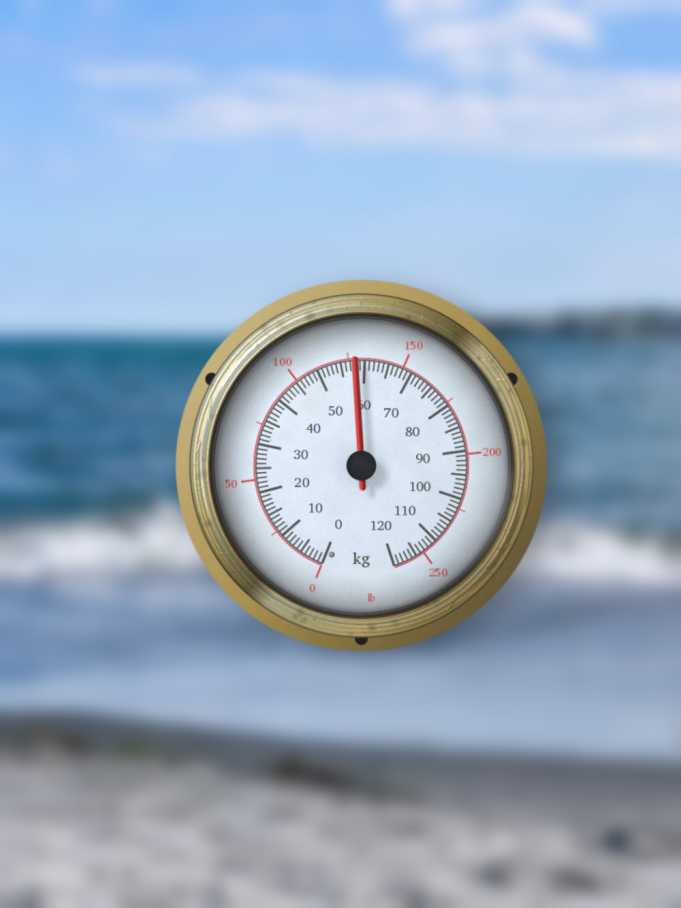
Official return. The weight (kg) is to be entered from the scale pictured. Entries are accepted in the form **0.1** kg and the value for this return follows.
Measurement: **58** kg
